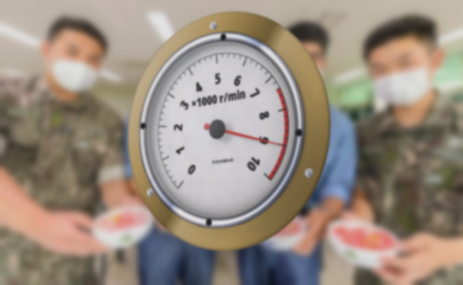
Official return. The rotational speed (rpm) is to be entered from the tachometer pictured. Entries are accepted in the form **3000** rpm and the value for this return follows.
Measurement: **9000** rpm
